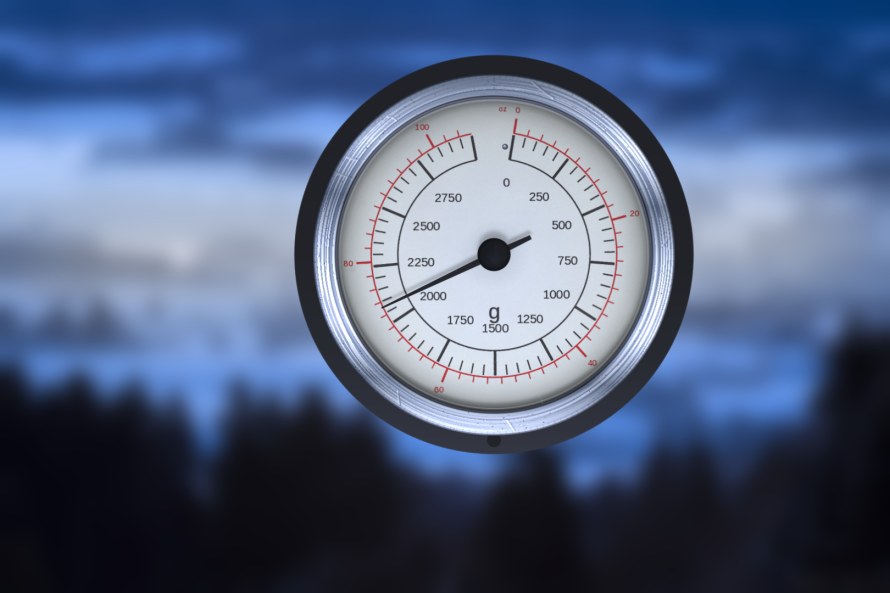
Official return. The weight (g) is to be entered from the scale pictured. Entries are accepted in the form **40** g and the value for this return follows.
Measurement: **2075** g
